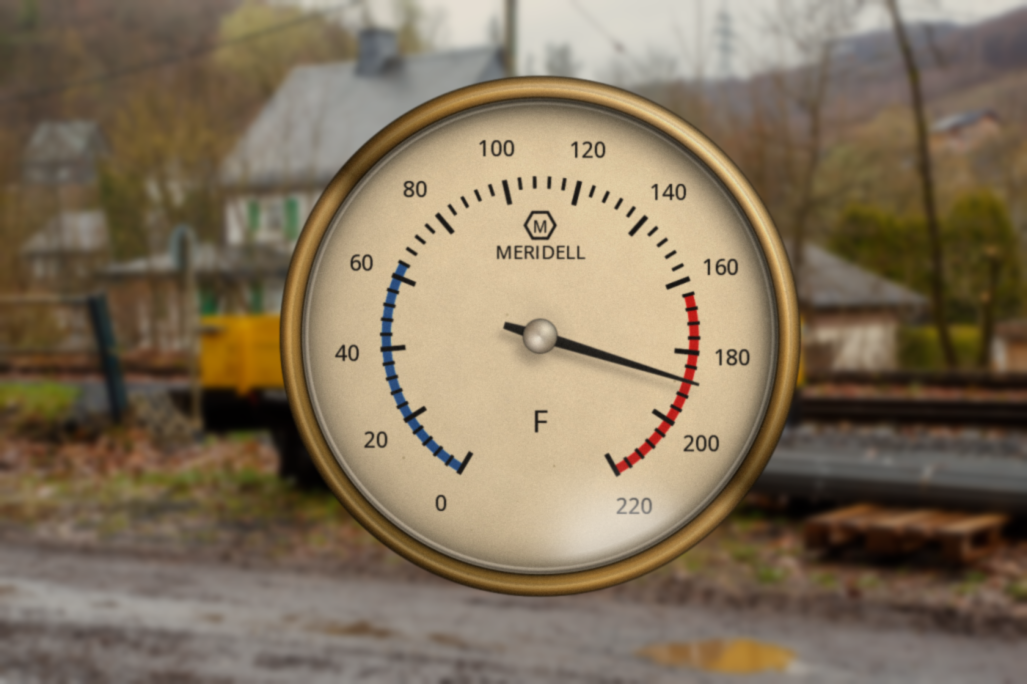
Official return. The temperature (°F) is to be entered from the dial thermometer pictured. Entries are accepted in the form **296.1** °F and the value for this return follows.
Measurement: **188** °F
